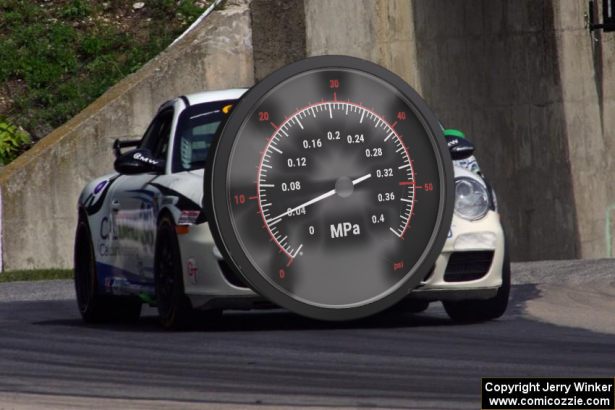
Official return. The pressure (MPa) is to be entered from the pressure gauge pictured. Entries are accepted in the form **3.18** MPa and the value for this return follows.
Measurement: **0.045** MPa
